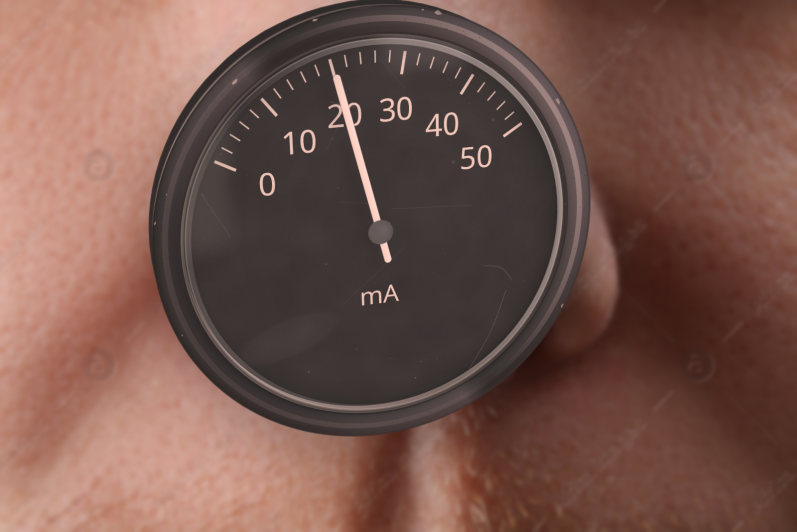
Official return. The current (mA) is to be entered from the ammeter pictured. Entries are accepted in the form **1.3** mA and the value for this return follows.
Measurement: **20** mA
